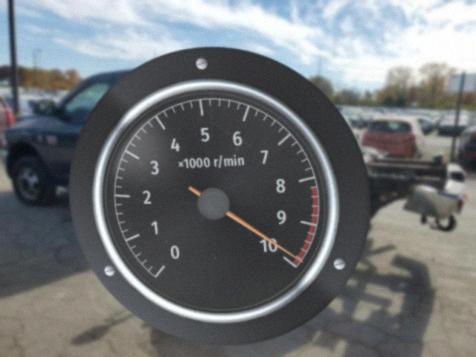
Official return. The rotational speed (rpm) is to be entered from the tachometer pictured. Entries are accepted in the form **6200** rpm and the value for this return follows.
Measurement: **9800** rpm
